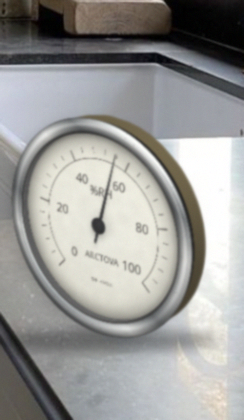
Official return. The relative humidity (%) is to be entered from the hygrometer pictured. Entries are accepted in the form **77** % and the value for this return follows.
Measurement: **56** %
